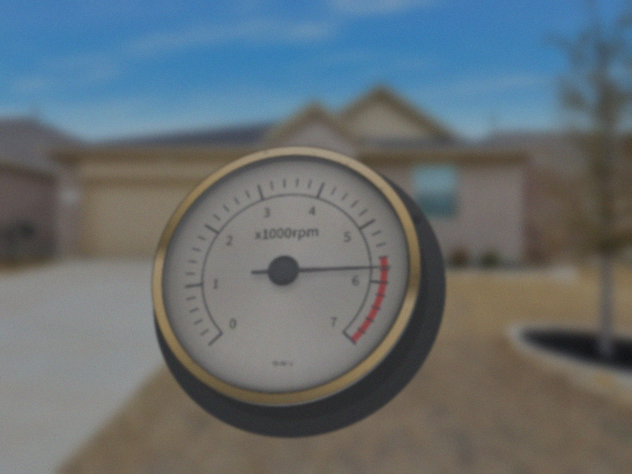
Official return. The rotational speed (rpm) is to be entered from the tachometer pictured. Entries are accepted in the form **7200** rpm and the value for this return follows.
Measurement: **5800** rpm
